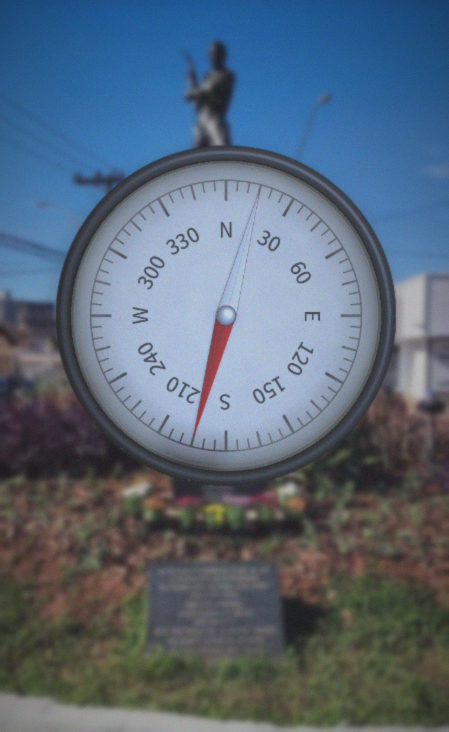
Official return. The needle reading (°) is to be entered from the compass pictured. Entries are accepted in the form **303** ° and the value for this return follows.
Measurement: **195** °
